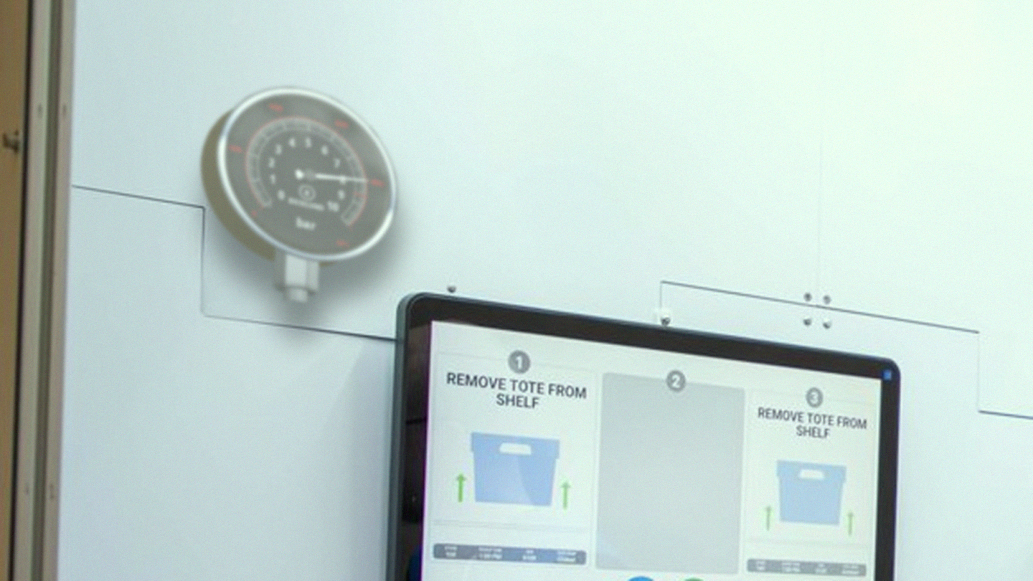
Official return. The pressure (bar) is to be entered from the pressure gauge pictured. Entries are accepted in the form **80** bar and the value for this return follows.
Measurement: **8** bar
